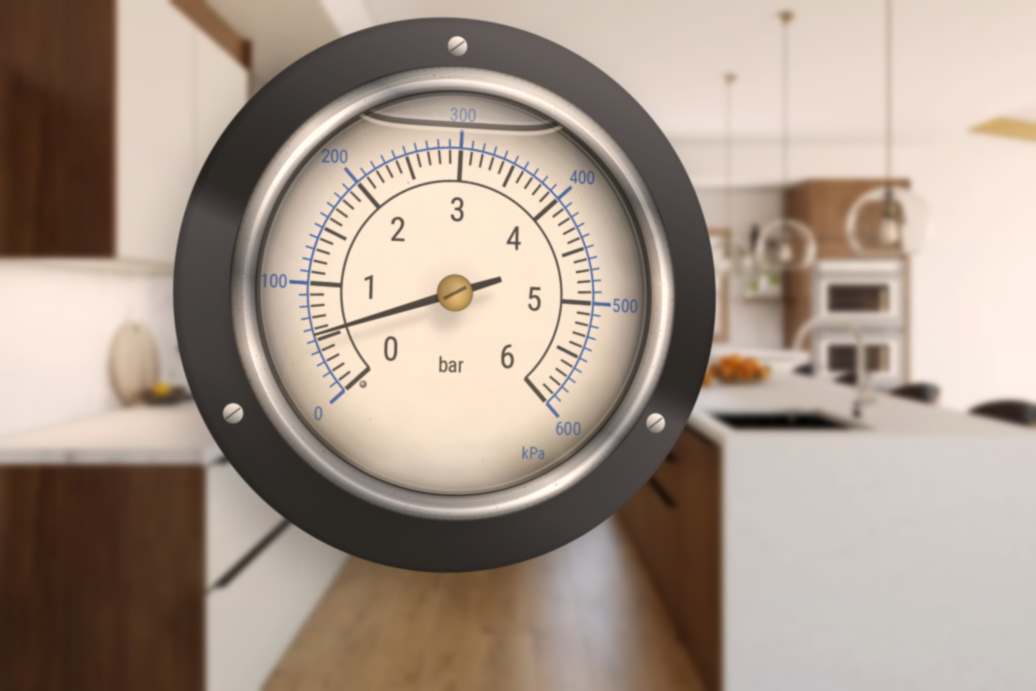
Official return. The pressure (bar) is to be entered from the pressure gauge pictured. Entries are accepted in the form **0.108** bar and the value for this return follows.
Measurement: **0.55** bar
